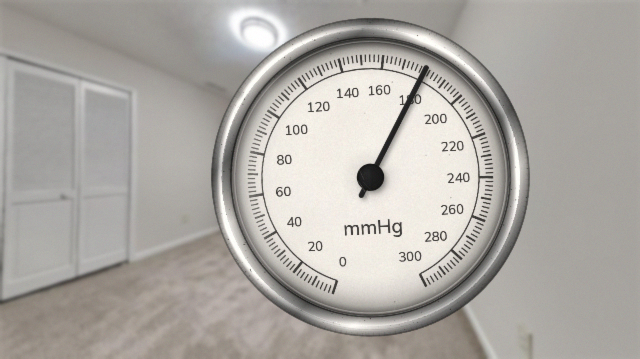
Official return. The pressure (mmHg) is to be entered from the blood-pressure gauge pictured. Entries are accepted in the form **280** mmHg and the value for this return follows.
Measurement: **180** mmHg
